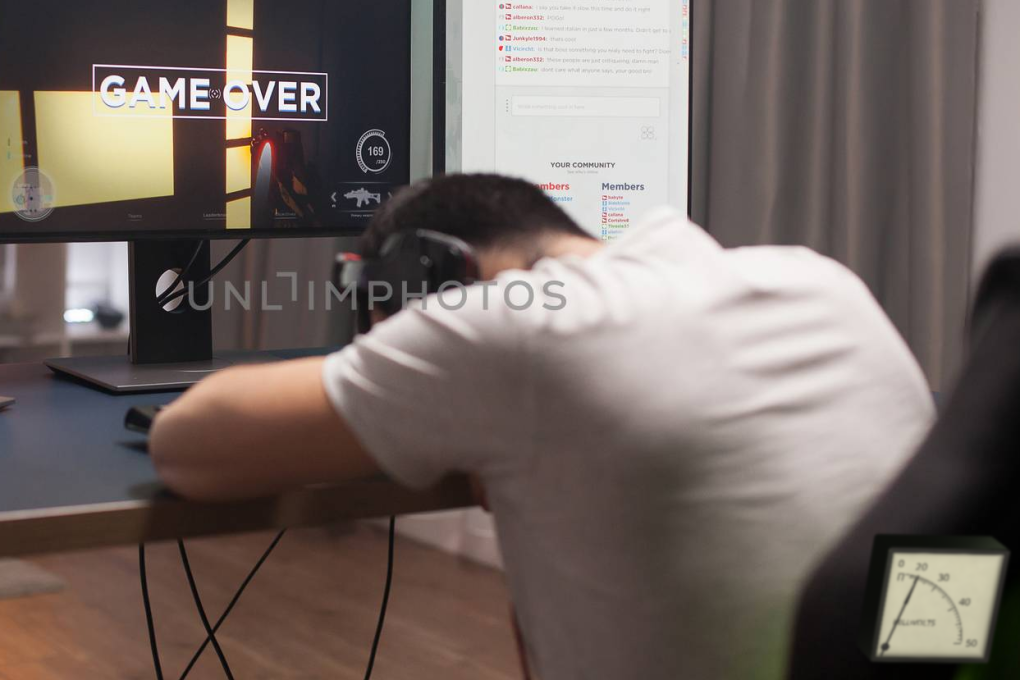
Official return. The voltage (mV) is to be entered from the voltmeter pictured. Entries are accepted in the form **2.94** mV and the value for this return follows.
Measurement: **20** mV
